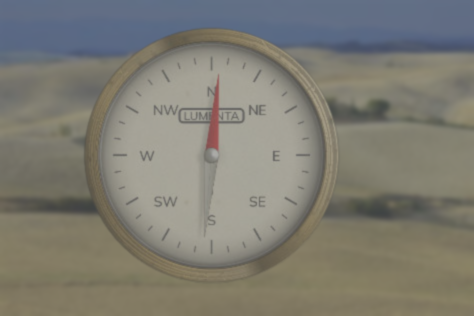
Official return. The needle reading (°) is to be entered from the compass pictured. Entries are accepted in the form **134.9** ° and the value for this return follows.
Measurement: **5** °
